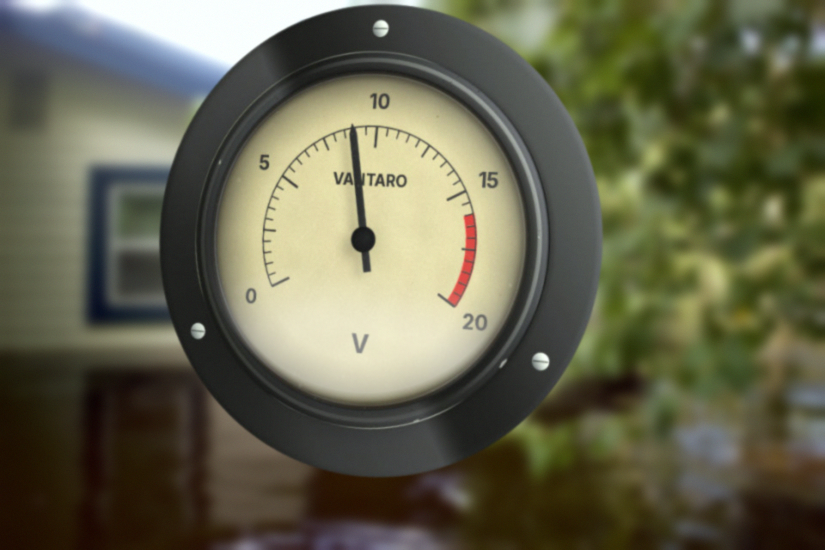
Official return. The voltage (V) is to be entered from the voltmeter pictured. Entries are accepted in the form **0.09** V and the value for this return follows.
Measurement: **9** V
